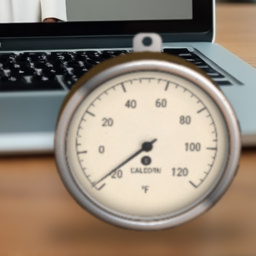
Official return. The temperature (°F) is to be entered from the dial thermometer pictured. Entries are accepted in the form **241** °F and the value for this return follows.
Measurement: **-16** °F
